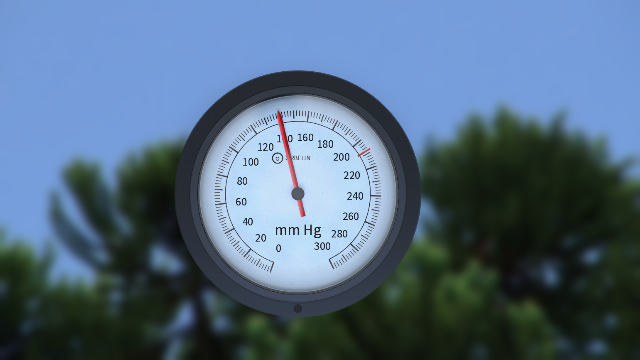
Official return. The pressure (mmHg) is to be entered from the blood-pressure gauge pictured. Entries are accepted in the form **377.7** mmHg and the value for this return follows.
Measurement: **140** mmHg
